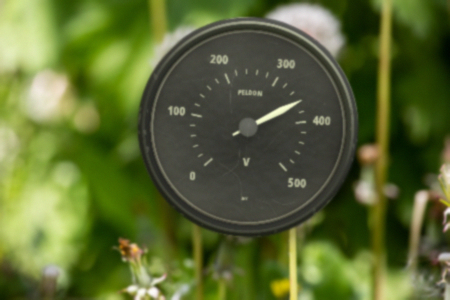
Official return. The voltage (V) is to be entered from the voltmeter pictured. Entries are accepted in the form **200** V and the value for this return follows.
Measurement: **360** V
